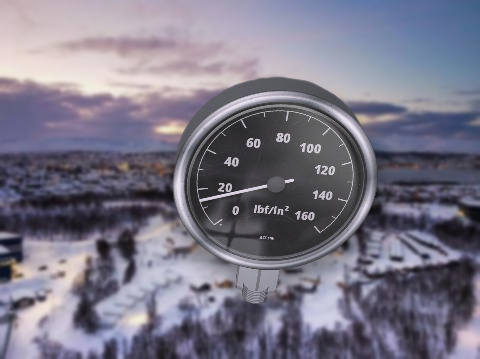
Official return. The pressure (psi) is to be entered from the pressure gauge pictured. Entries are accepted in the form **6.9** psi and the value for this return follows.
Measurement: **15** psi
